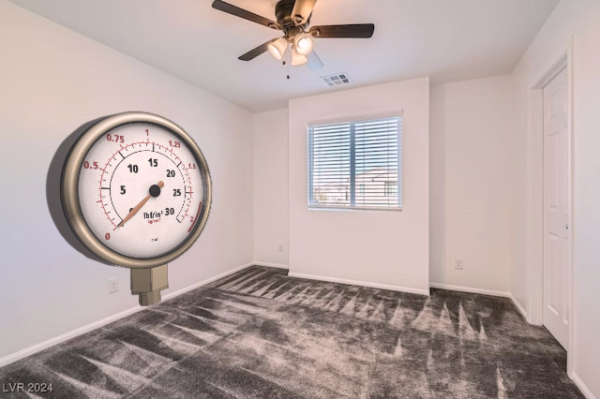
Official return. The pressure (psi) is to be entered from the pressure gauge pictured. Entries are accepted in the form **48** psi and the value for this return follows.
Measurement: **0** psi
